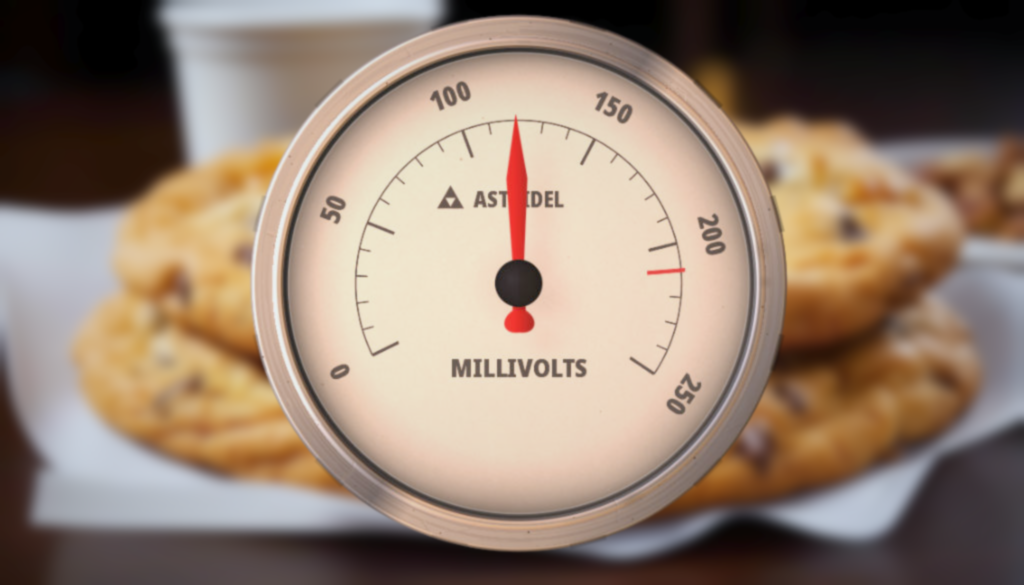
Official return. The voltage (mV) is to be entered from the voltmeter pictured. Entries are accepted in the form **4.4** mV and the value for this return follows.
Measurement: **120** mV
